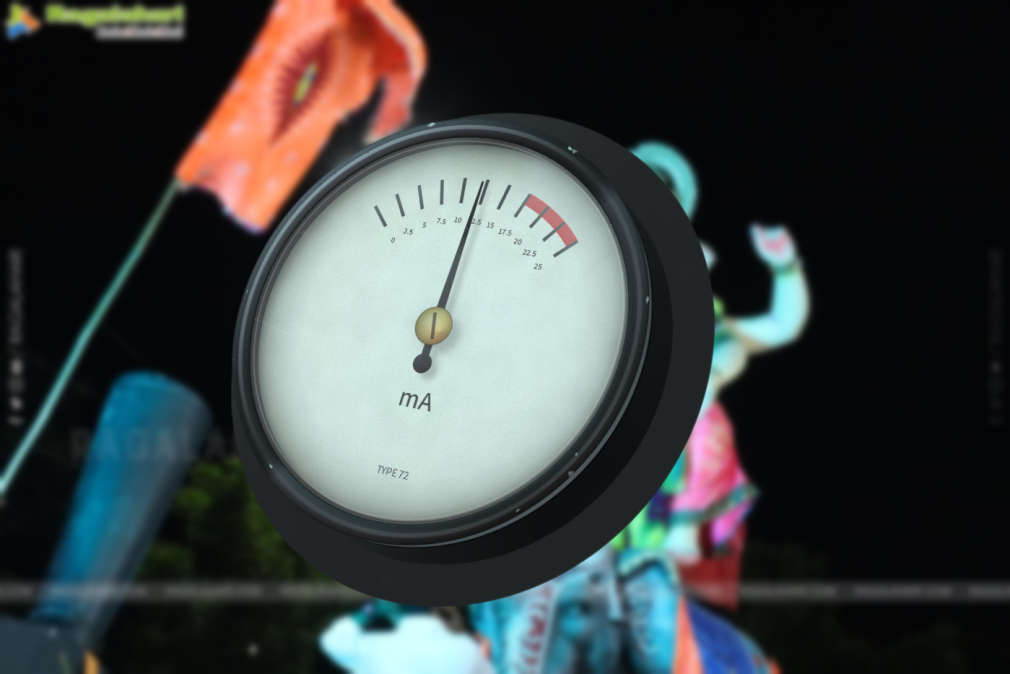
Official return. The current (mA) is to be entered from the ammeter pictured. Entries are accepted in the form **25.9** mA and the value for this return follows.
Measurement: **12.5** mA
